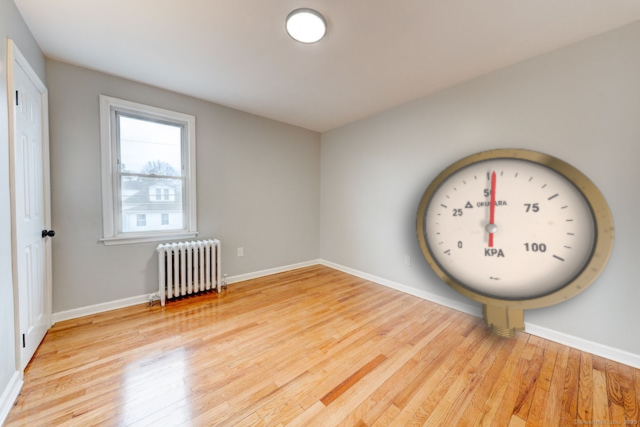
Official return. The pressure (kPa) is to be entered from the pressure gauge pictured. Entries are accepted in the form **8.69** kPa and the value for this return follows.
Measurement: **52.5** kPa
